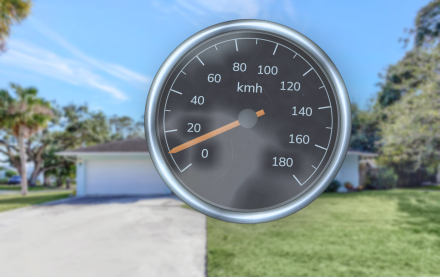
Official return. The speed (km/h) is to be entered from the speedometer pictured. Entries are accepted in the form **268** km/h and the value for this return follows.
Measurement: **10** km/h
